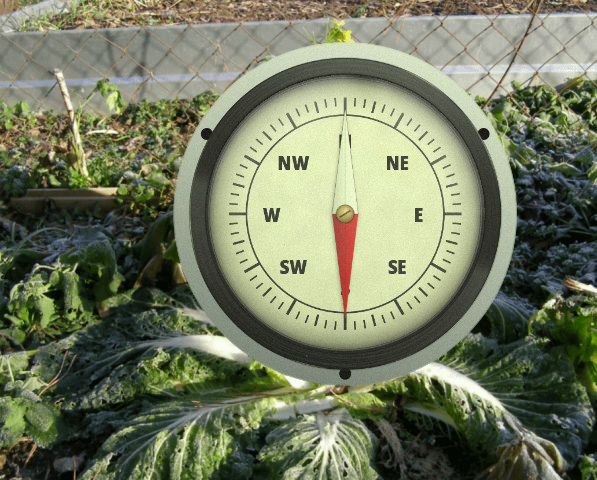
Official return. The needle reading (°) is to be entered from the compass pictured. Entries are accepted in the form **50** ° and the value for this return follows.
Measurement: **180** °
